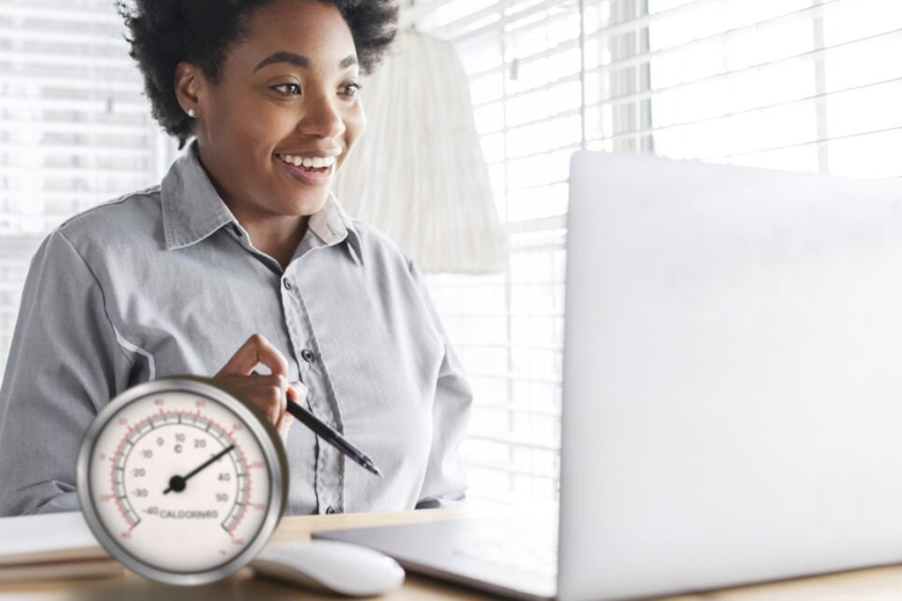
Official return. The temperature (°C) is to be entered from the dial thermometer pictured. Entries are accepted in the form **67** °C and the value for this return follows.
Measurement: **30** °C
